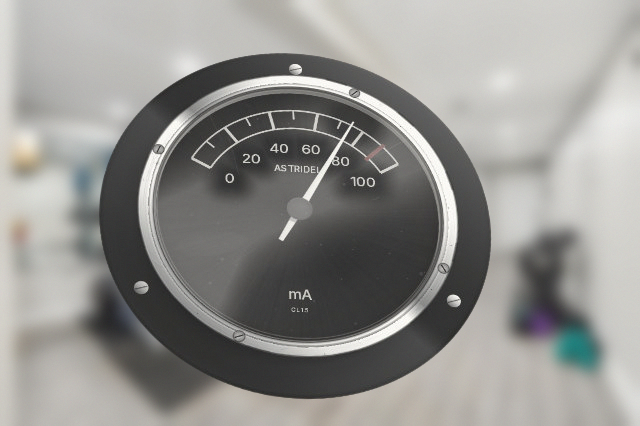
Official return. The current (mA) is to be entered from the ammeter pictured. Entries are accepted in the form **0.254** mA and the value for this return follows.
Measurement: **75** mA
